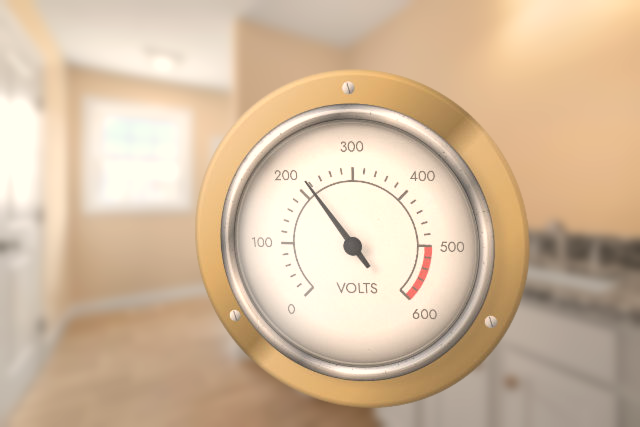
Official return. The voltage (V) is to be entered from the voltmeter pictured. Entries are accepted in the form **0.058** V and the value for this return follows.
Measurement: **220** V
